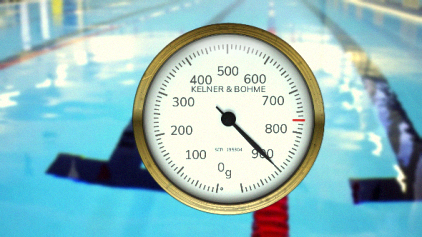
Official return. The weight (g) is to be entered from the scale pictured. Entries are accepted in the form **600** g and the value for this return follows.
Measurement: **900** g
